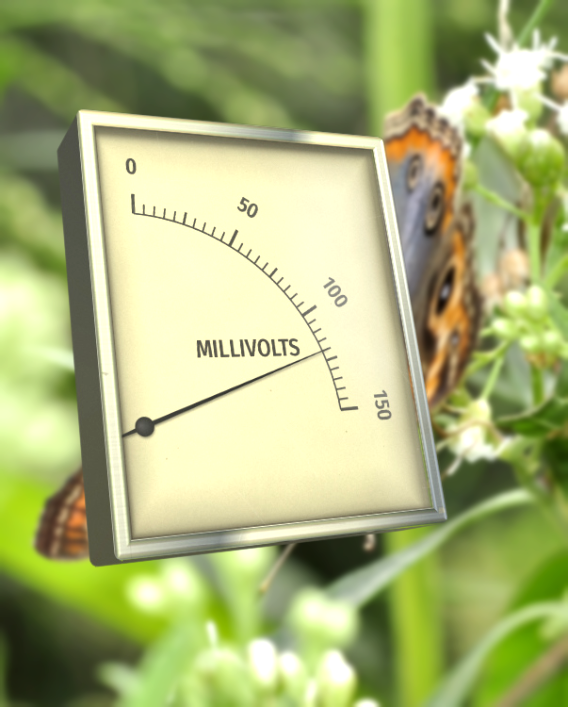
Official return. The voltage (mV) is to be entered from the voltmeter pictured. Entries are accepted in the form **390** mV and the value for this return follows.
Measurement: **120** mV
